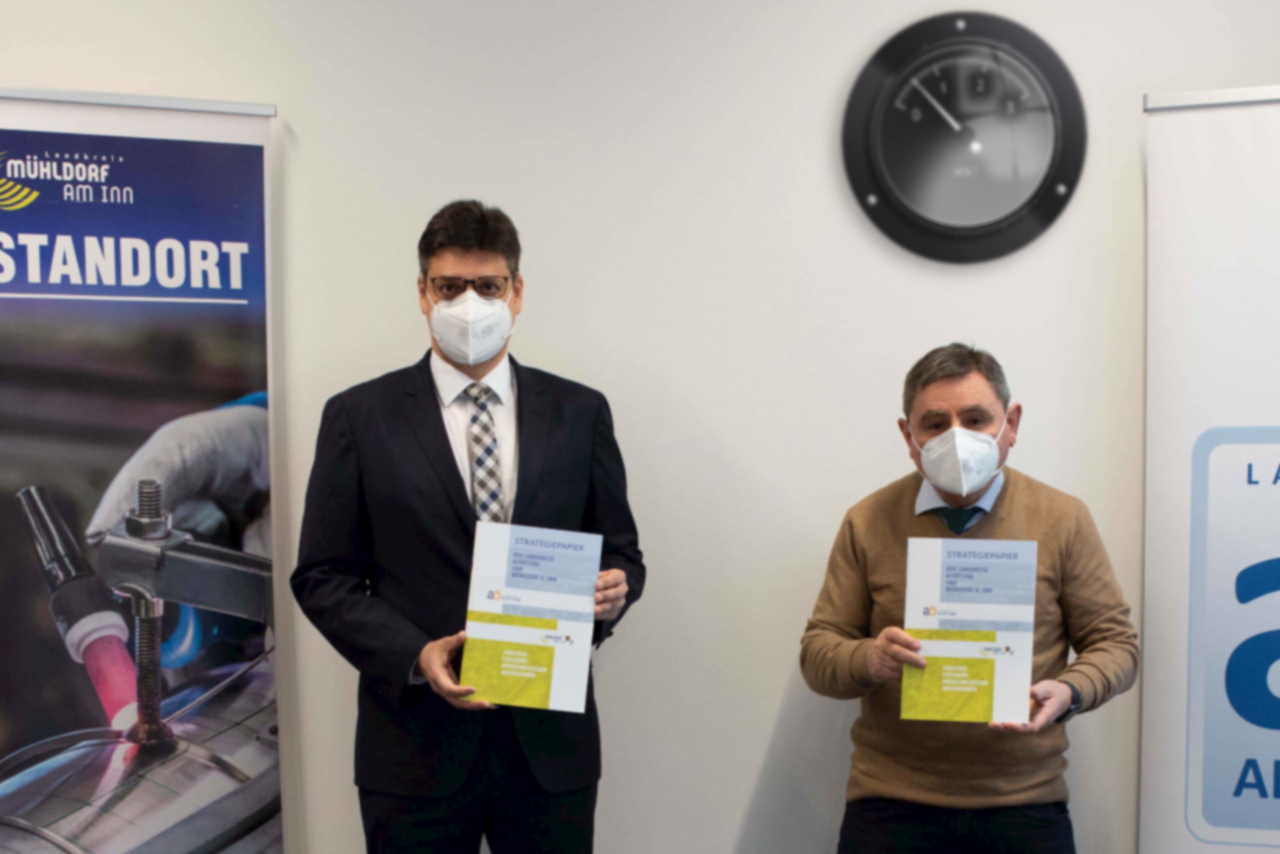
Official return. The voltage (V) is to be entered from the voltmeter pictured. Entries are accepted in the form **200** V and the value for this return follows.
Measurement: **0.5** V
